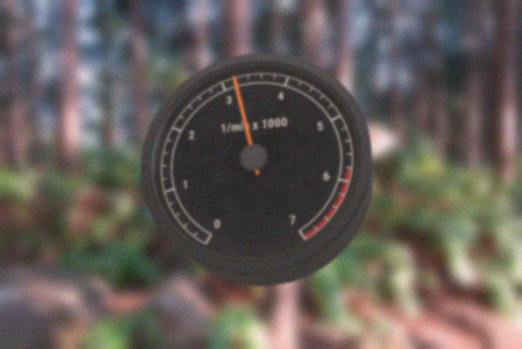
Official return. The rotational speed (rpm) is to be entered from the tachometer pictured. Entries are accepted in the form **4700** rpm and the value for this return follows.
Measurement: **3200** rpm
